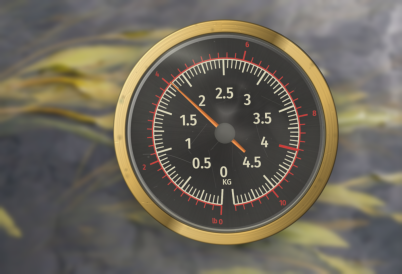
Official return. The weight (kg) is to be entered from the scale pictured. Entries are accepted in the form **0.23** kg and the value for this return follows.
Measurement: **1.85** kg
